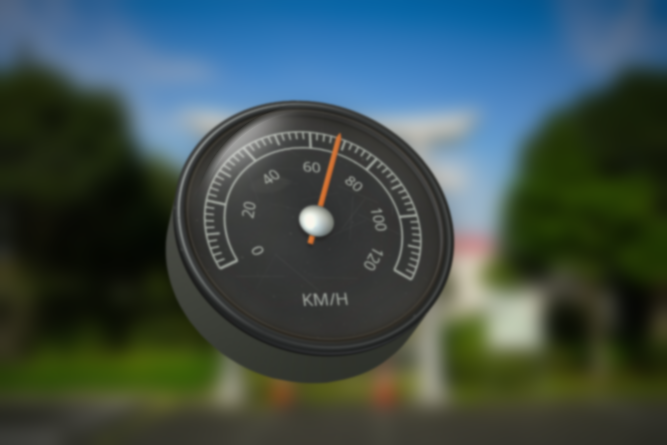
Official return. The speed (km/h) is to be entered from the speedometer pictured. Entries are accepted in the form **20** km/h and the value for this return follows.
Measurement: **68** km/h
